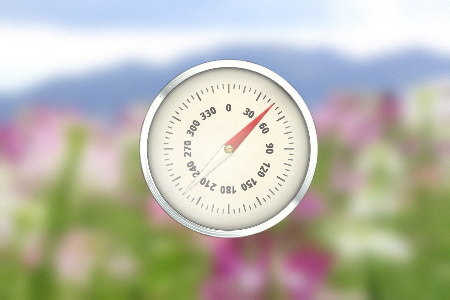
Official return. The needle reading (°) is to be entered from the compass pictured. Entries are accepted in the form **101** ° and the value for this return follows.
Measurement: **45** °
